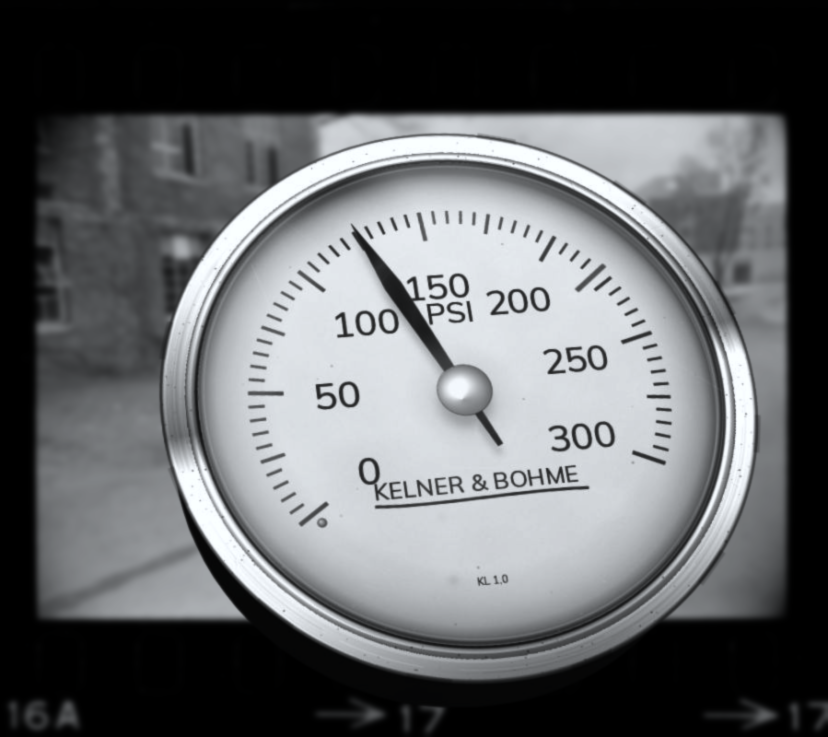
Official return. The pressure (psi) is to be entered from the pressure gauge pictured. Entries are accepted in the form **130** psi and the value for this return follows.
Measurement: **125** psi
